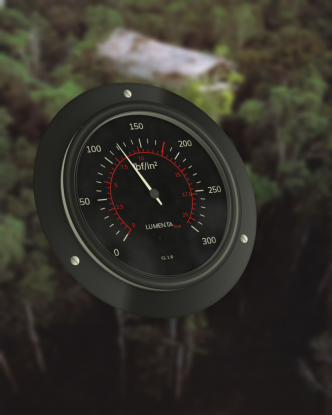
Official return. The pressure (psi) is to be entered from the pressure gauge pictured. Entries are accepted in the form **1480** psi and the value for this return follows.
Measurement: **120** psi
